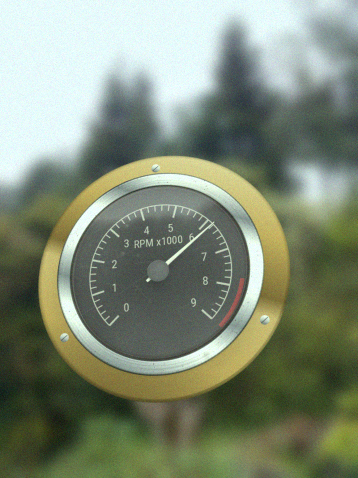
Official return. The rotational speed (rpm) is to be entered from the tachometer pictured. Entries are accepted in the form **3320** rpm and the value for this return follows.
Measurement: **6200** rpm
